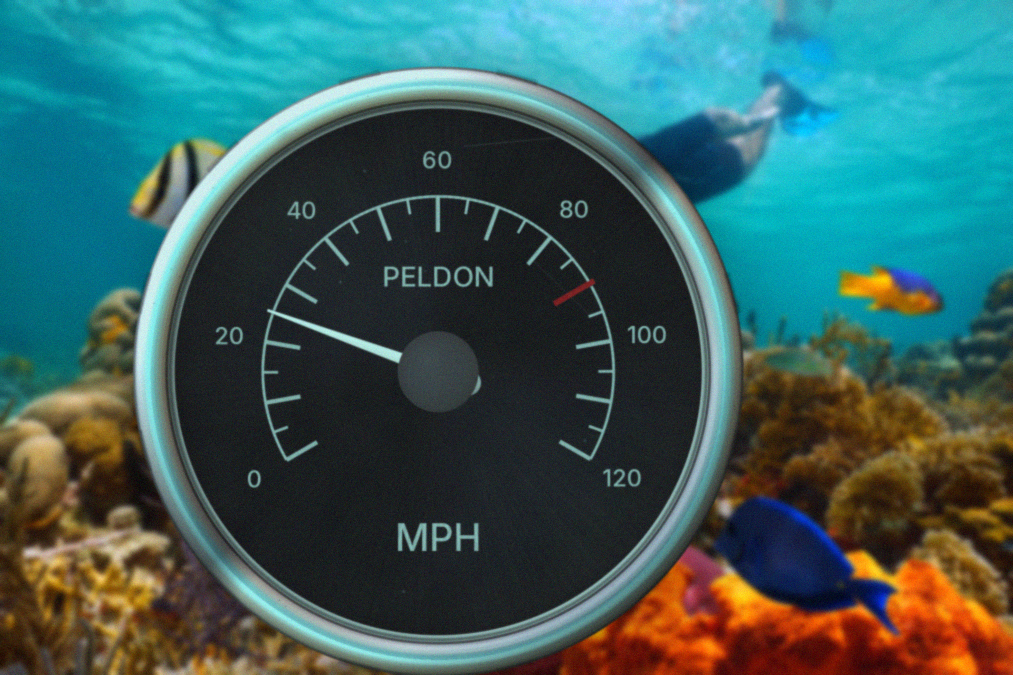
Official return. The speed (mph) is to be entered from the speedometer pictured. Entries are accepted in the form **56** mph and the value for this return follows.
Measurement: **25** mph
